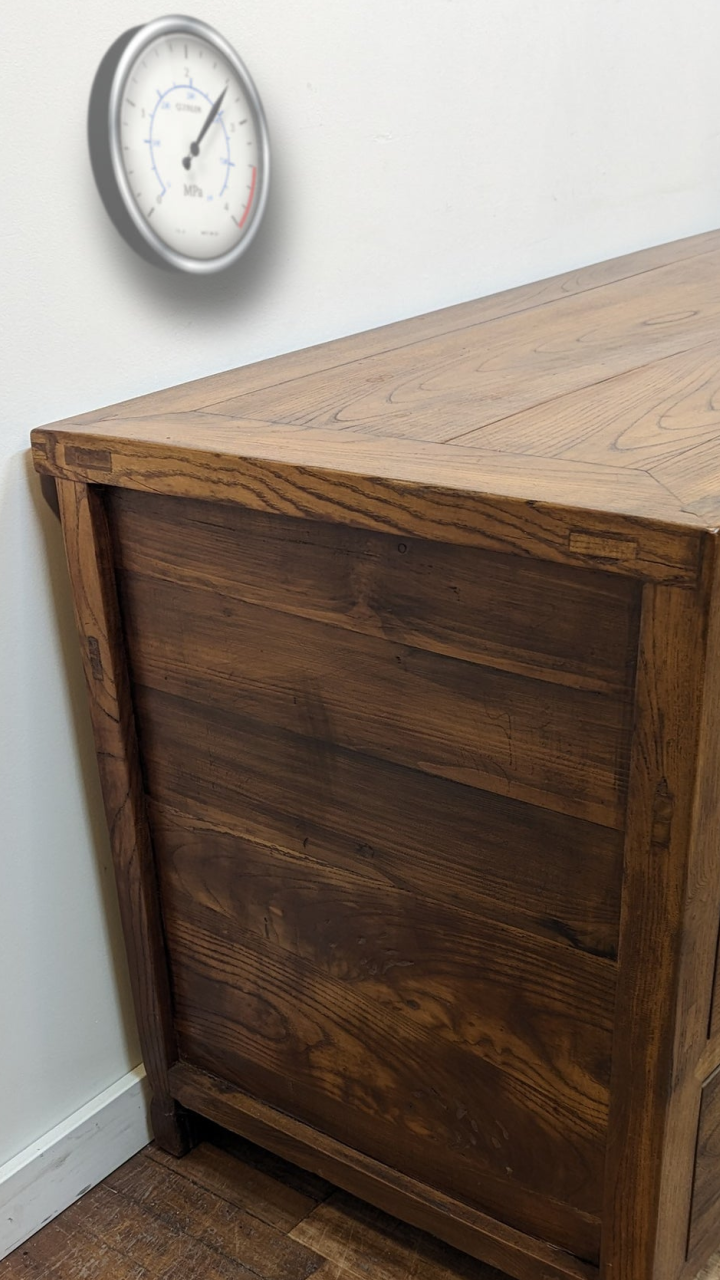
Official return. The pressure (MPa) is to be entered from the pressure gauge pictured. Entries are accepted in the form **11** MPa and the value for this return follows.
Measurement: **2.6** MPa
